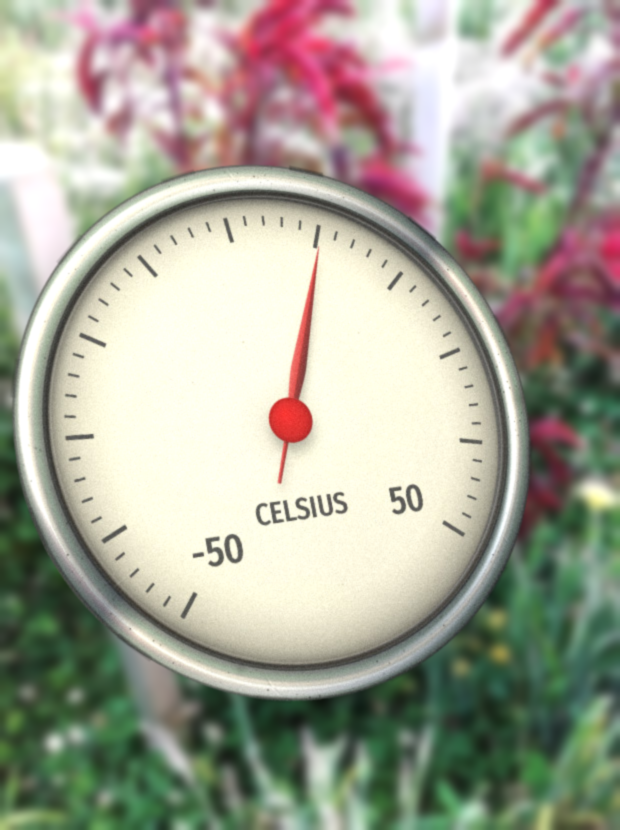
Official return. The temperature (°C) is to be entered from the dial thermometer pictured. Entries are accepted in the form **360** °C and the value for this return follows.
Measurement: **10** °C
